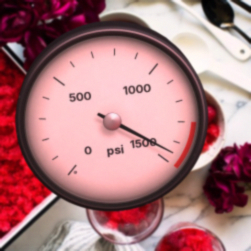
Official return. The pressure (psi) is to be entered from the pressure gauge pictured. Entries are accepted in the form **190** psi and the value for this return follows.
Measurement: **1450** psi
